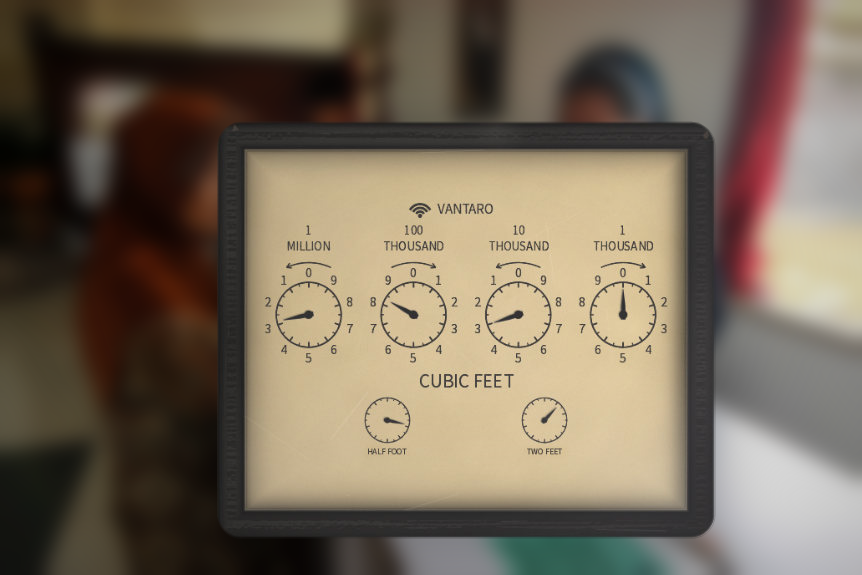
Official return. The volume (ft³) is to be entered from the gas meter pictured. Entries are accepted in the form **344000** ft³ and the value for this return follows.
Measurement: **283000** ft³
